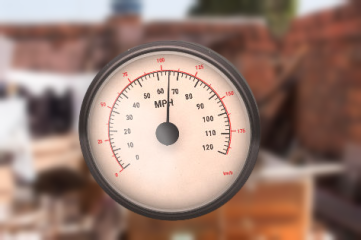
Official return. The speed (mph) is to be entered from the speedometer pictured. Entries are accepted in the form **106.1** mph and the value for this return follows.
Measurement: **66** mph
